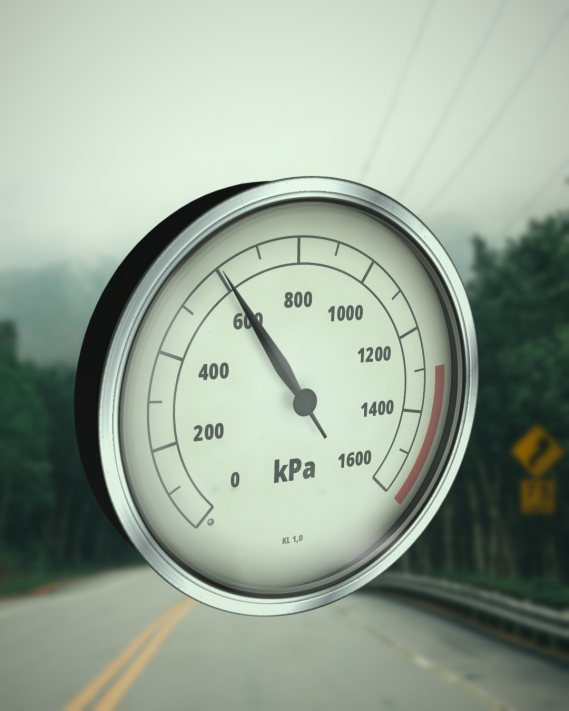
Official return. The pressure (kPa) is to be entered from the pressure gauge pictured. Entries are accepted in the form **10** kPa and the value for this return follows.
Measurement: **600** kPa
